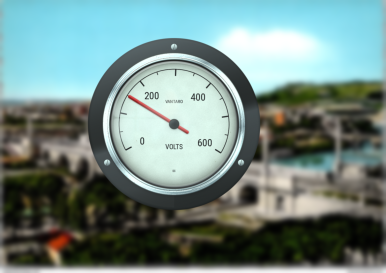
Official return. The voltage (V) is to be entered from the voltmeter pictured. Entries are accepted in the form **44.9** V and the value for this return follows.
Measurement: **150** V
